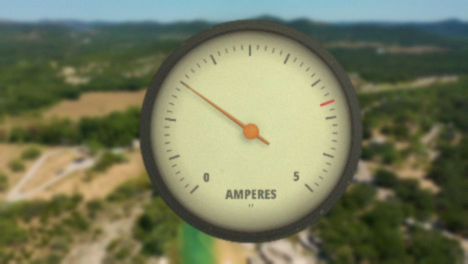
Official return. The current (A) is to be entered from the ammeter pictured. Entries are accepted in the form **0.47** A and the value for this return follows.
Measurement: **1.5** A
